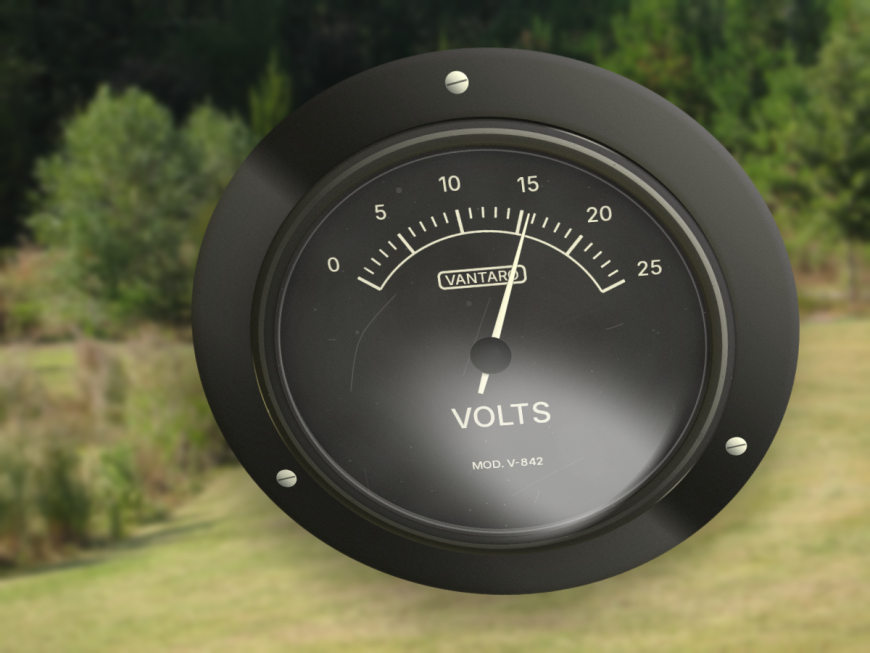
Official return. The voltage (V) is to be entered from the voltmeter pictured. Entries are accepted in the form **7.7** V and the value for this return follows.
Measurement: **15.5** V
